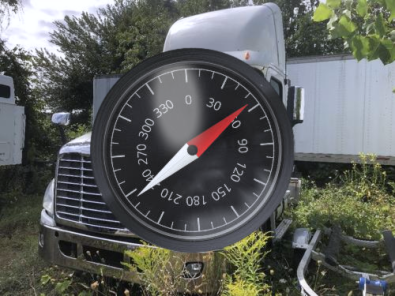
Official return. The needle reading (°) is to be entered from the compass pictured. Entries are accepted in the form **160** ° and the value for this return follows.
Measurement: **55** °
